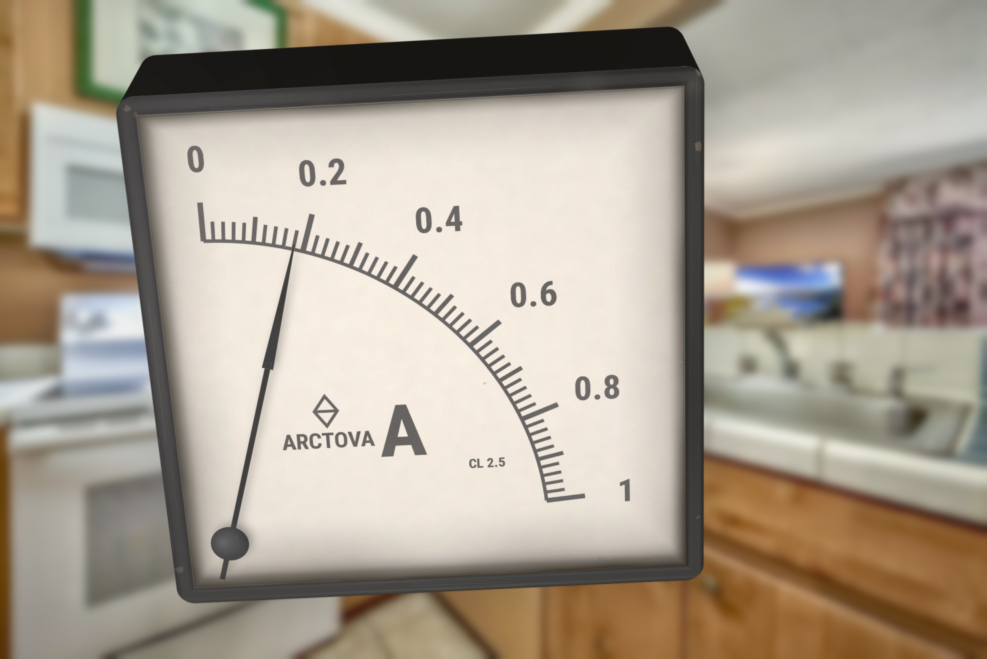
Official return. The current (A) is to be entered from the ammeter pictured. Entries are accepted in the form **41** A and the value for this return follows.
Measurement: **0.18** A
